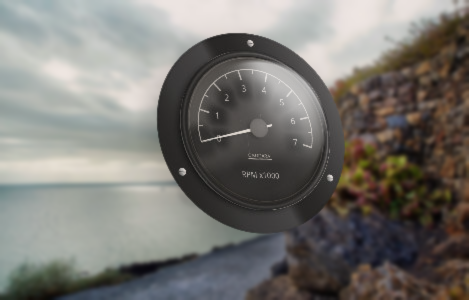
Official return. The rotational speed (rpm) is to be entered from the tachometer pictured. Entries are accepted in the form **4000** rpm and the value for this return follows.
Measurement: **0** rpm
